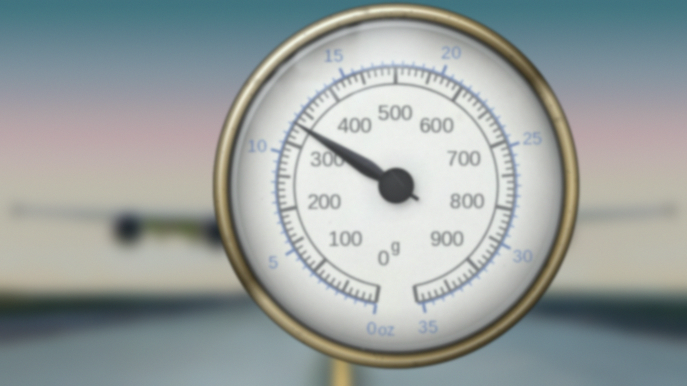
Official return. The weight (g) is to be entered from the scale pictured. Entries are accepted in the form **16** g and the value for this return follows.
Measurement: **330** g
